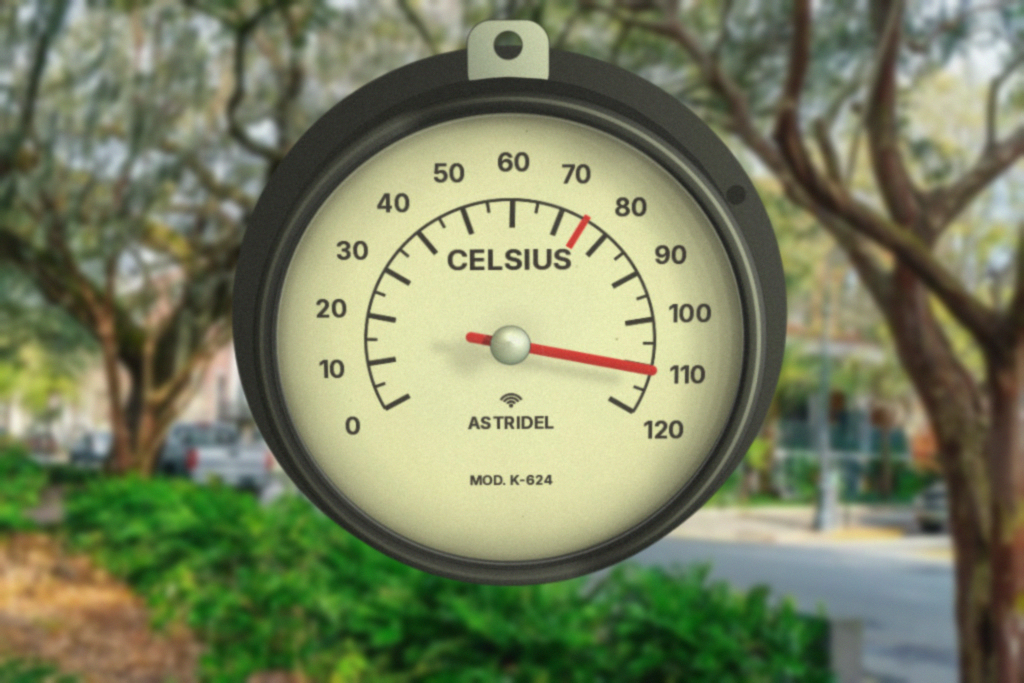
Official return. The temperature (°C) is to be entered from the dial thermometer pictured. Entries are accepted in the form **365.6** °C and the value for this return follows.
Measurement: **110** °C
